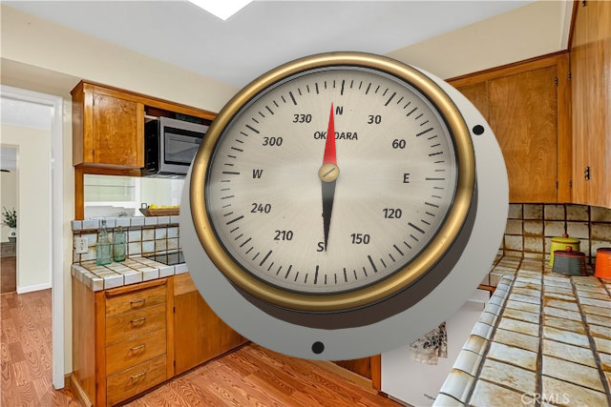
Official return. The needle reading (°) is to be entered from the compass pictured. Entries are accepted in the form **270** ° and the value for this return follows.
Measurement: **355** °
